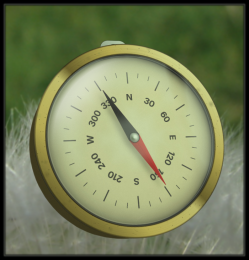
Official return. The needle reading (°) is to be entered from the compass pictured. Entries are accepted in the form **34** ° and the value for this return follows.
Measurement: **150** °
